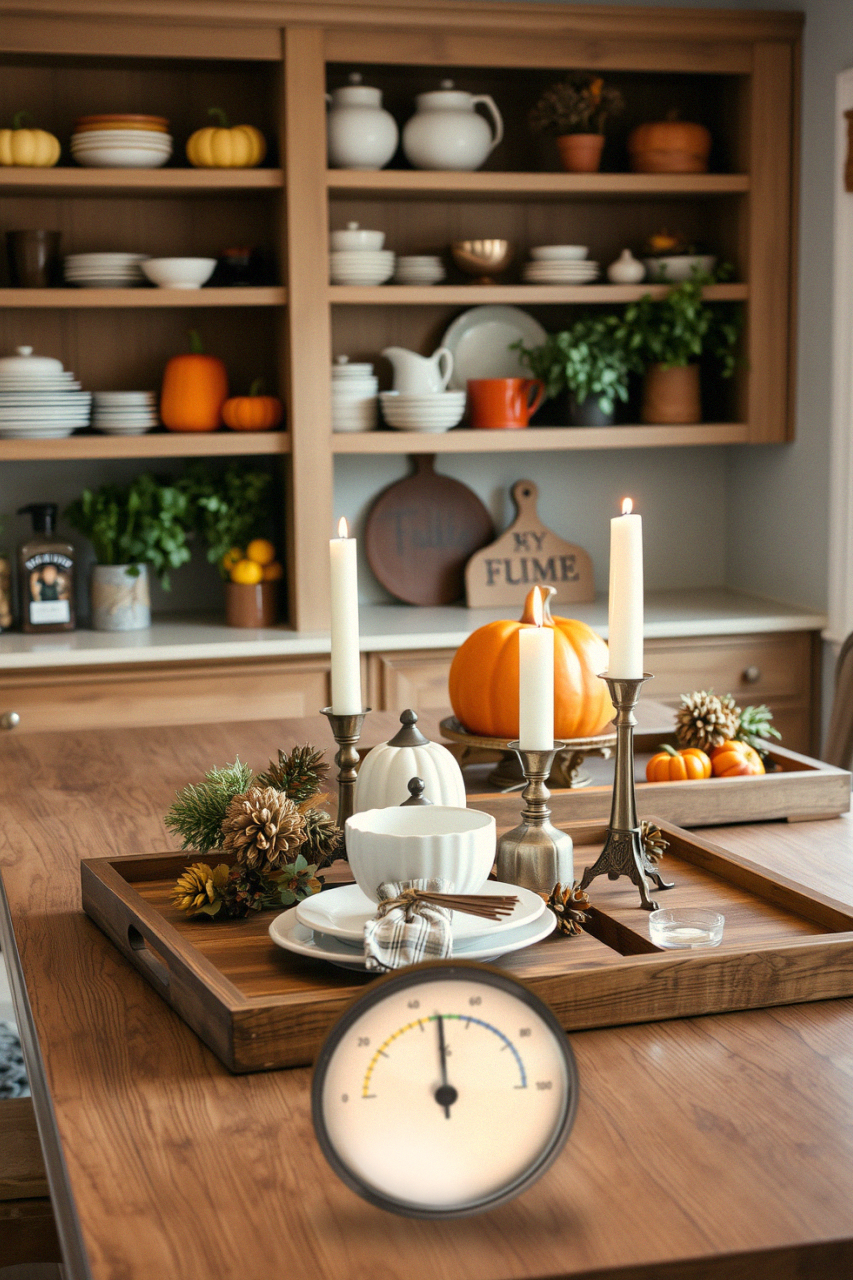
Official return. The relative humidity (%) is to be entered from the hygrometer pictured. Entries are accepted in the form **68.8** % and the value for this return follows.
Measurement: **48** %
